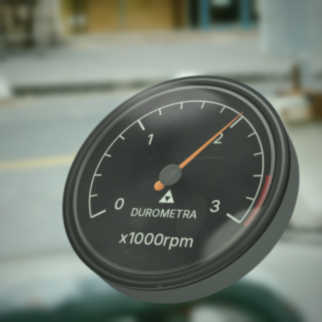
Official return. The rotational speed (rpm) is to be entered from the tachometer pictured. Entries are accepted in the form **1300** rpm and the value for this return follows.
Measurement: **2000** rpm
